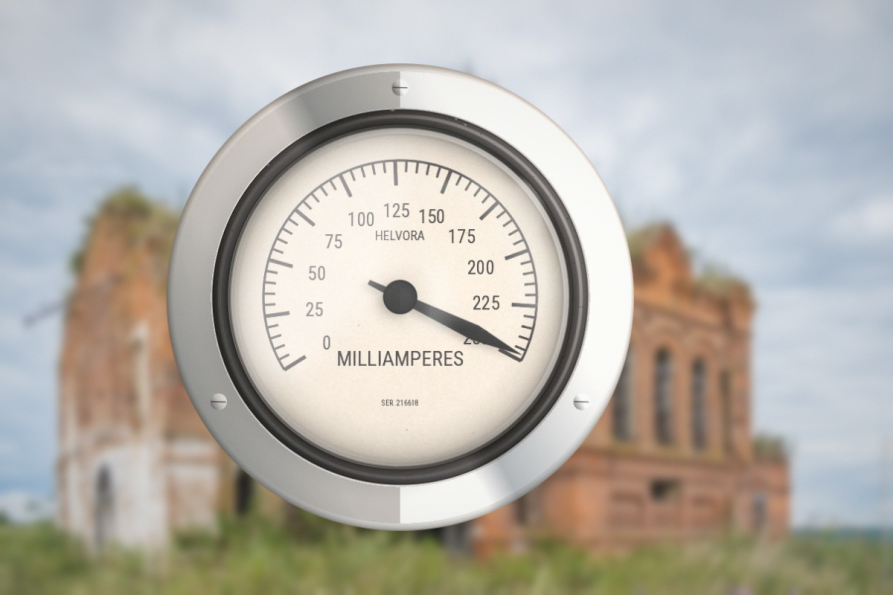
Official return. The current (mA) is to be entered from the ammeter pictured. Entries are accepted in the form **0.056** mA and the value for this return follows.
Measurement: **247.5** mA
